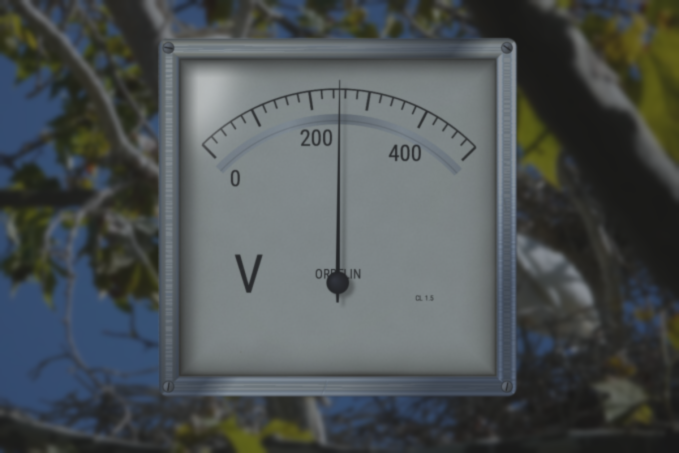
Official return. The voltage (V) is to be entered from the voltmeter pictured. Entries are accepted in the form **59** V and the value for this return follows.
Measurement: **250** V
